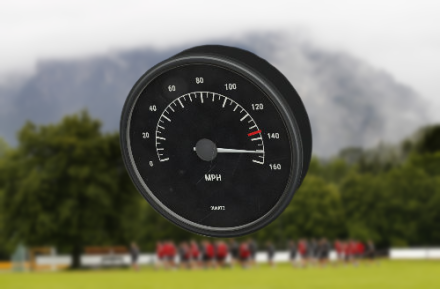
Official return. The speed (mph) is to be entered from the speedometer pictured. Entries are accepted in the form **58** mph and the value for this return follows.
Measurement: **150** mph
